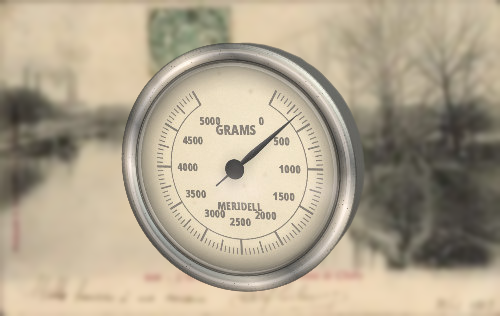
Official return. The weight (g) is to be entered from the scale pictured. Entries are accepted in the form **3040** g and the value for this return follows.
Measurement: **350** g
